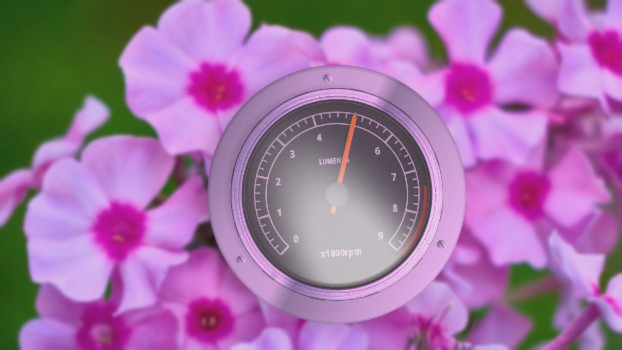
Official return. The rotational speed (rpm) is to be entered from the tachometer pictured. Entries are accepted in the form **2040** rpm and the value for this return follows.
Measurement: **5000** rpm
